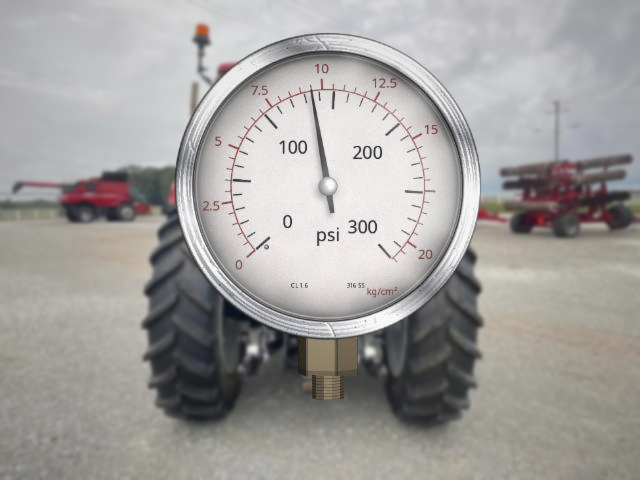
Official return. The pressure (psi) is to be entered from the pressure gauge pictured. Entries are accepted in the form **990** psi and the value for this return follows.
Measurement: **135** psi
